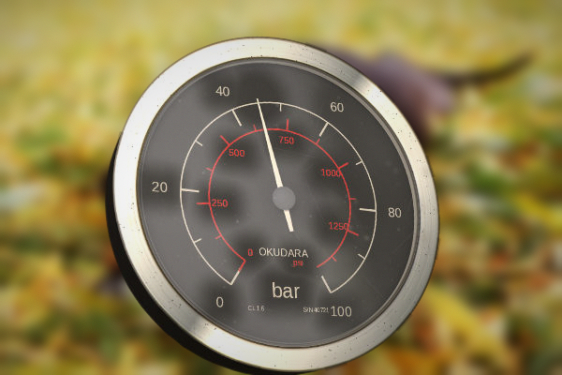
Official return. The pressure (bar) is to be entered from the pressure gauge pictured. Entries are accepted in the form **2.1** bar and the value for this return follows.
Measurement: **45** bar
